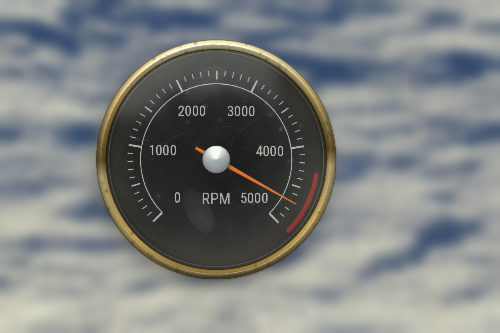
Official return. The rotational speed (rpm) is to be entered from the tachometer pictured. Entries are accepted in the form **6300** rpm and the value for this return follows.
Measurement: **4700** rpm
